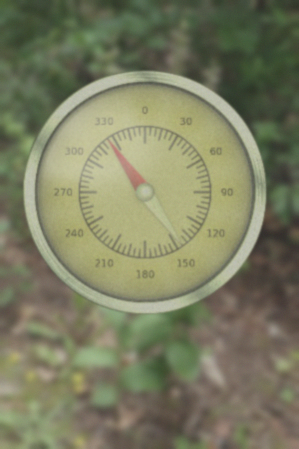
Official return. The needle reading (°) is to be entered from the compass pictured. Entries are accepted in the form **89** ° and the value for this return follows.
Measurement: **325** °
